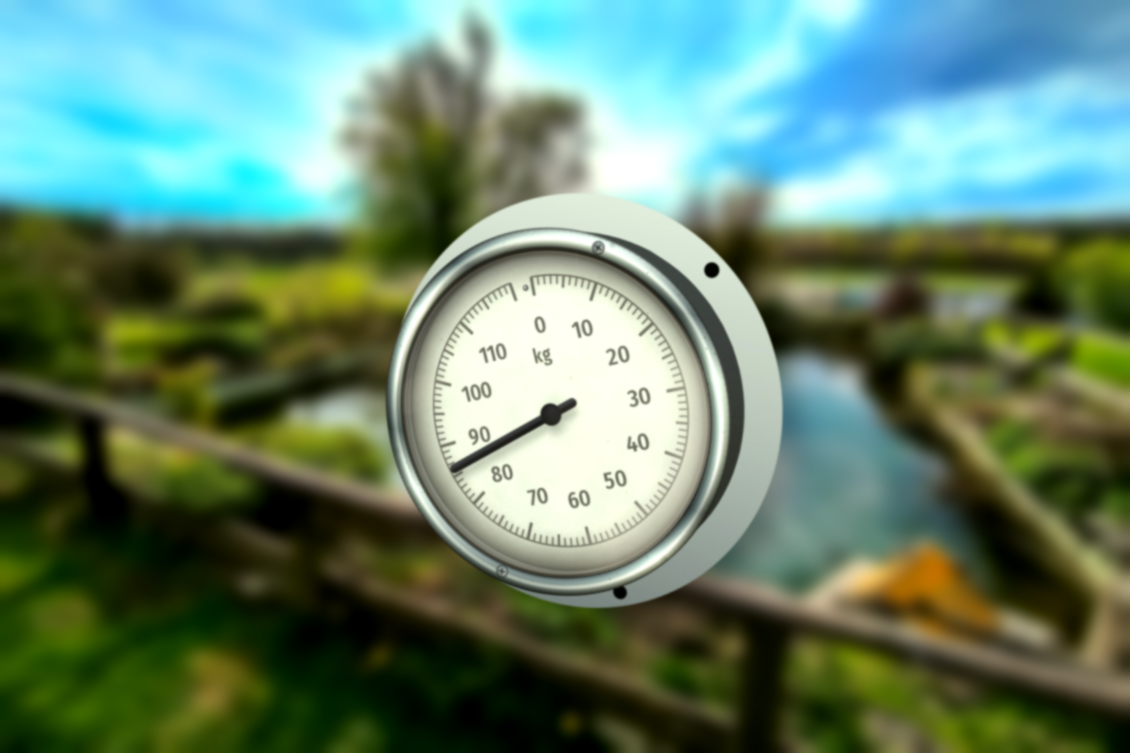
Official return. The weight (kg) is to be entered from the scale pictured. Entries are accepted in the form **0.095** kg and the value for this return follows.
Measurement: **86** kg
